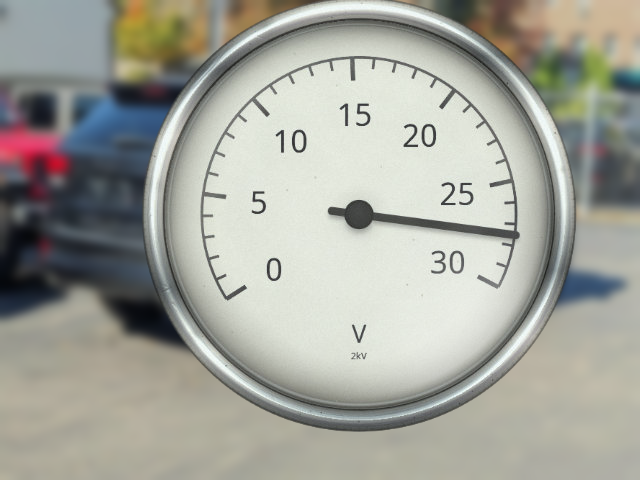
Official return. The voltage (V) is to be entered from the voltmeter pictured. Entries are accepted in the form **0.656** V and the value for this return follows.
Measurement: **27.5** V
